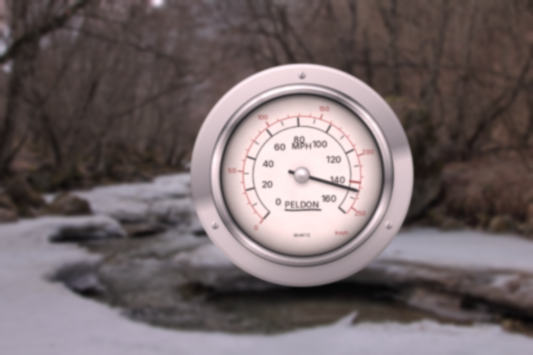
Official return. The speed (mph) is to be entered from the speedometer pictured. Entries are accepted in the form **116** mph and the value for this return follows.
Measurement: **145** mph
